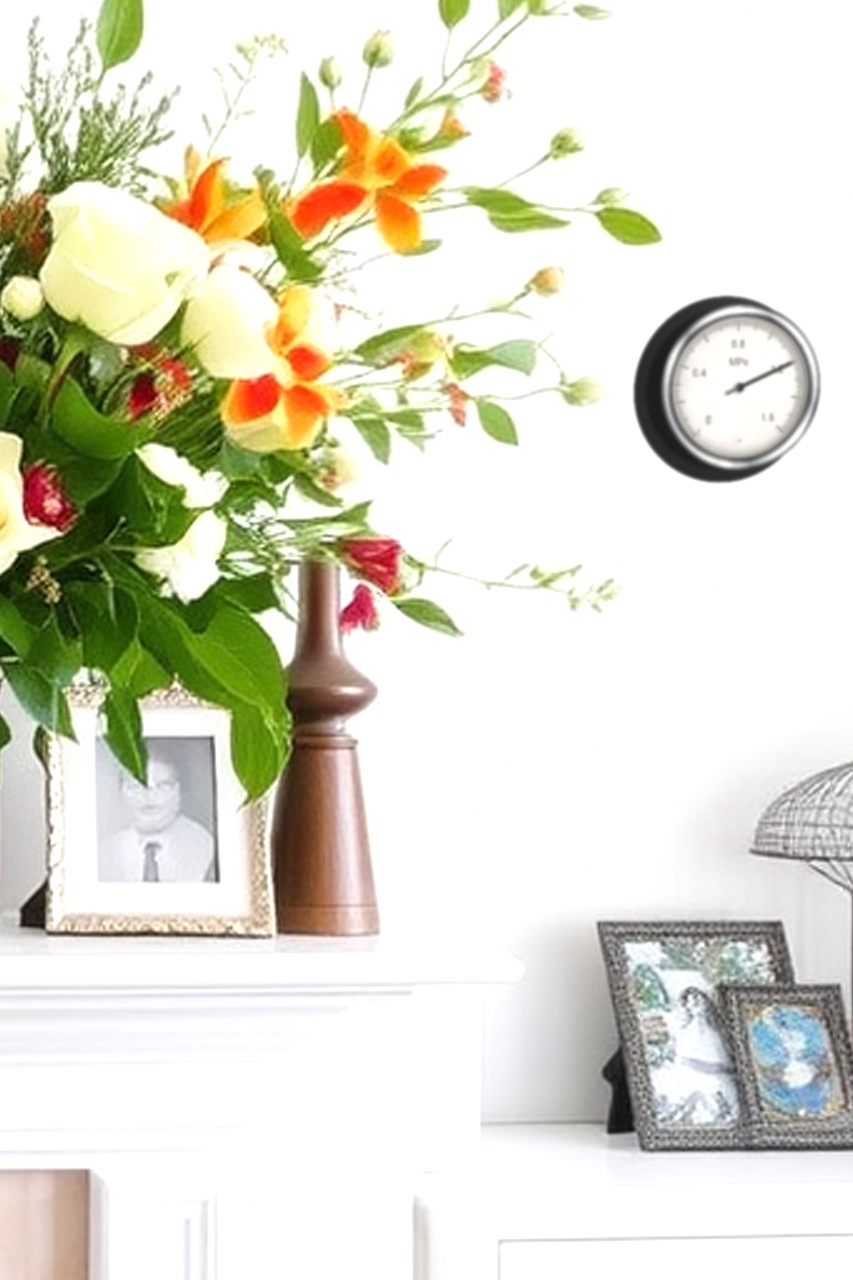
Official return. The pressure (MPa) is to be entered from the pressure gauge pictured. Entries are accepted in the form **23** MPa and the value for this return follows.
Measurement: **1.2** MPa
